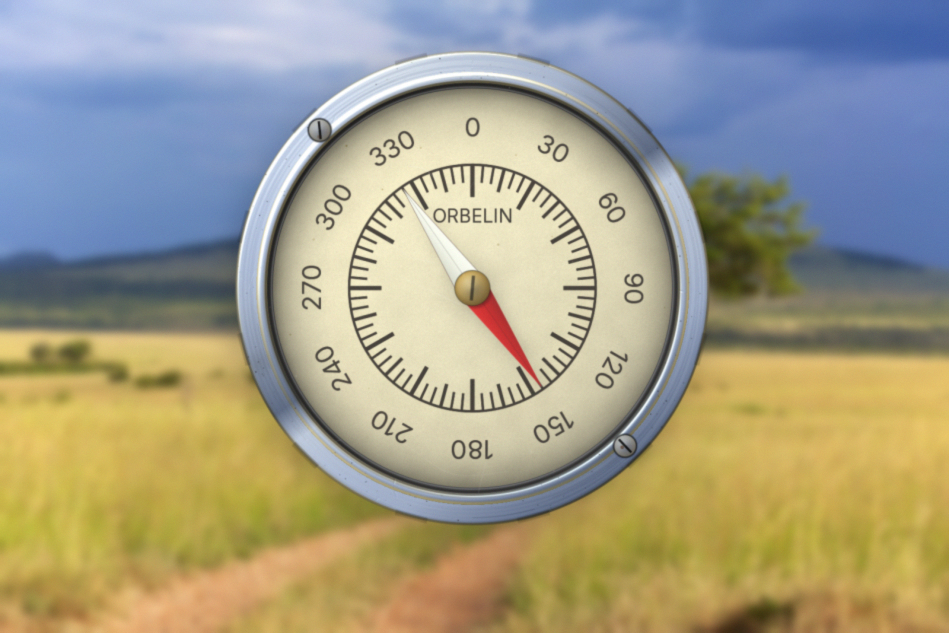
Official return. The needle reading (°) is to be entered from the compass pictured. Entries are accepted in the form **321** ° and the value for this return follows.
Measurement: **145** °
